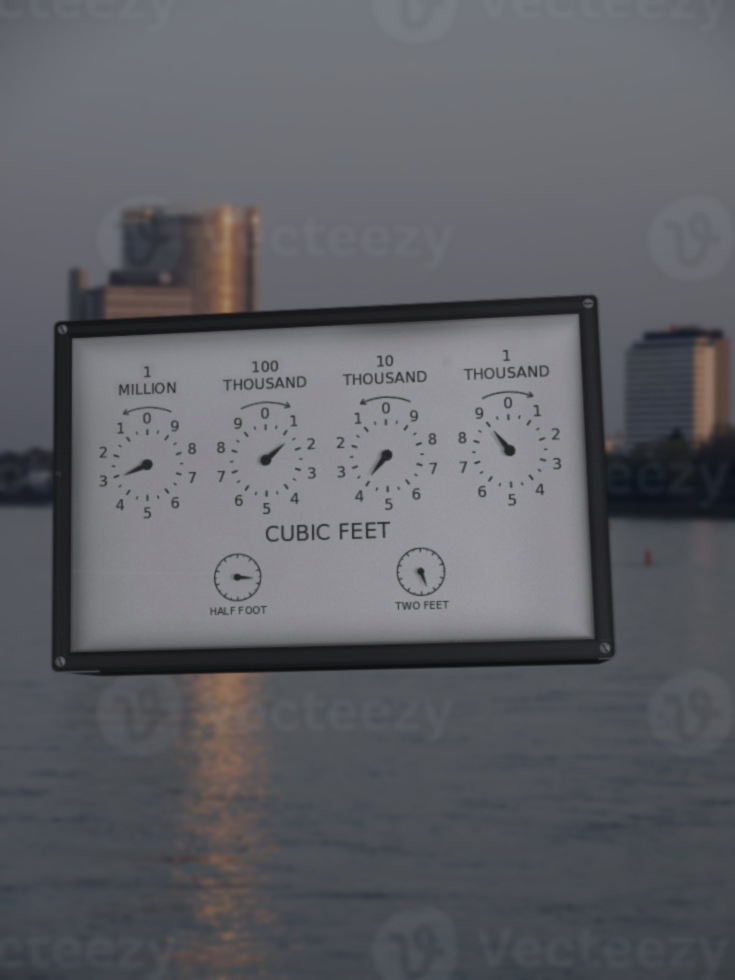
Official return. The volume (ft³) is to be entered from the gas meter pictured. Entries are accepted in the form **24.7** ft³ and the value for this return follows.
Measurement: **313900** ft³
